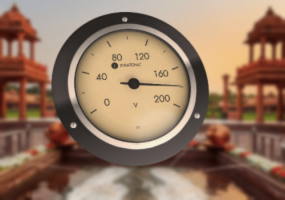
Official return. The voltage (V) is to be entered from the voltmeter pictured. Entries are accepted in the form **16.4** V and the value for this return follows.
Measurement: **180** V
